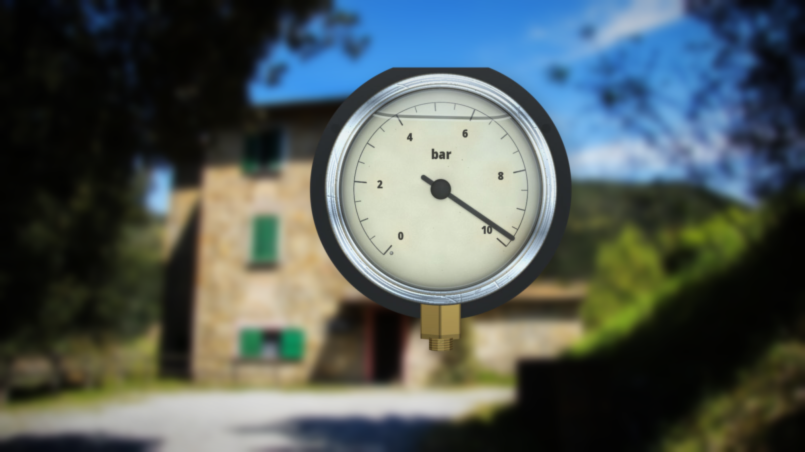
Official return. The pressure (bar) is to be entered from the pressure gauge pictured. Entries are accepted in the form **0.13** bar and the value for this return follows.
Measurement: **9.75** bar
